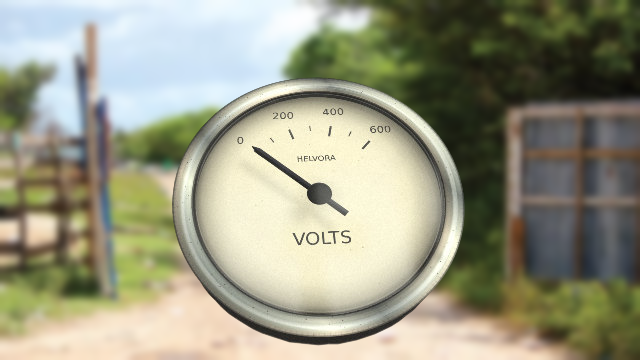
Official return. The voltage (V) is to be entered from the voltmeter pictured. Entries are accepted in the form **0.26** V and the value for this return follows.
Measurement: **0** V
